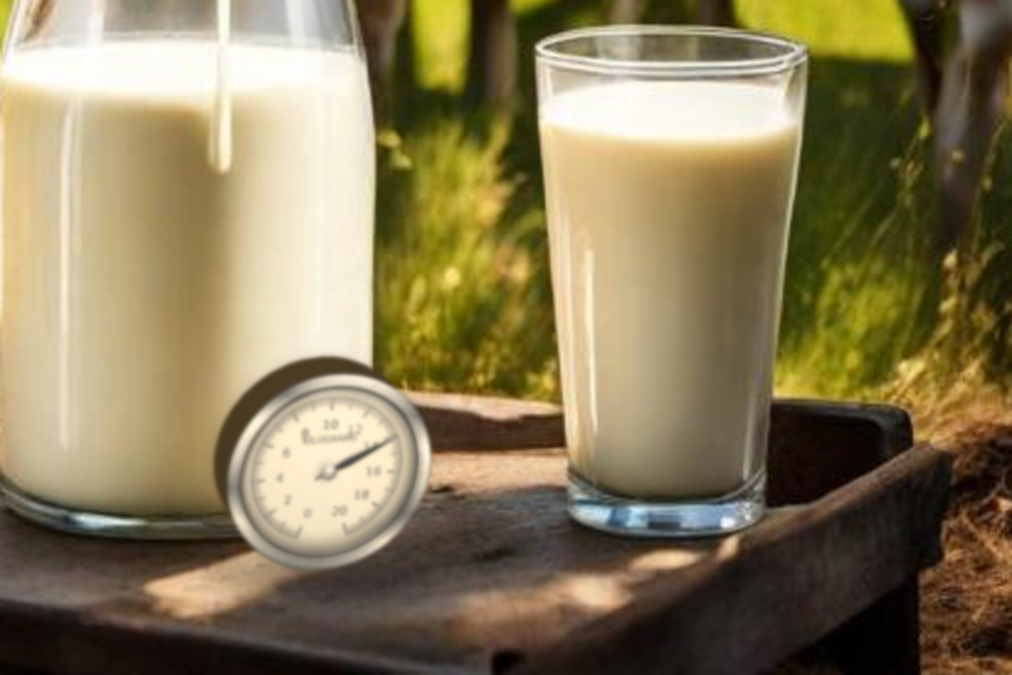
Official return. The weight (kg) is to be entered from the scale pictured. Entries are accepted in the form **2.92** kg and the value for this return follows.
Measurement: **14** kg
